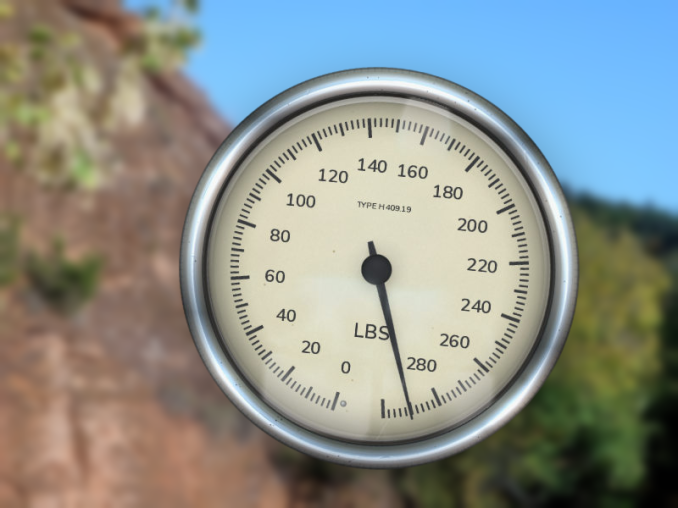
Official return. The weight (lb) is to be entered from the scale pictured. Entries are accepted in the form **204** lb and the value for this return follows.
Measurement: **290** lb
